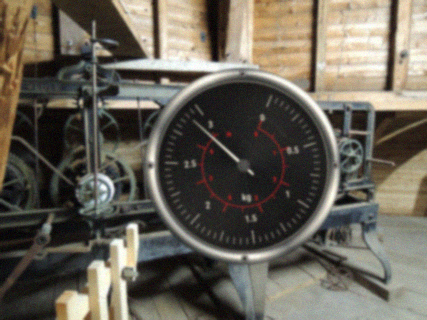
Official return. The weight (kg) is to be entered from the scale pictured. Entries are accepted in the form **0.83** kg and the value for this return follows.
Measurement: **2.9** kg
